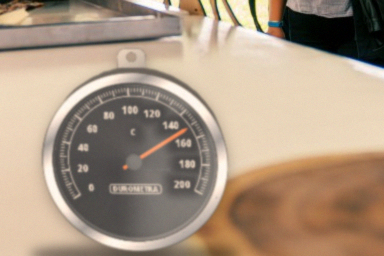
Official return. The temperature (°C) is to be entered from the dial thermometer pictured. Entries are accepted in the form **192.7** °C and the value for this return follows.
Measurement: **150** °C
